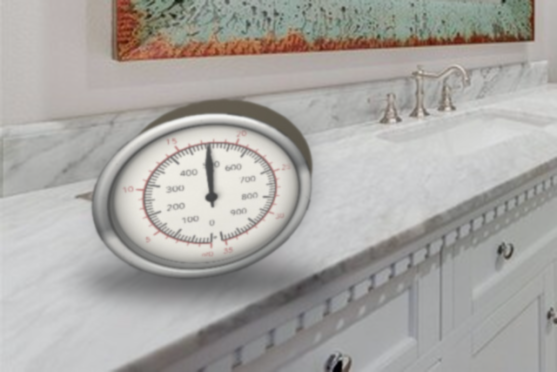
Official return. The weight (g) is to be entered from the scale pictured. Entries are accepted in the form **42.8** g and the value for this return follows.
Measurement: **500** g
